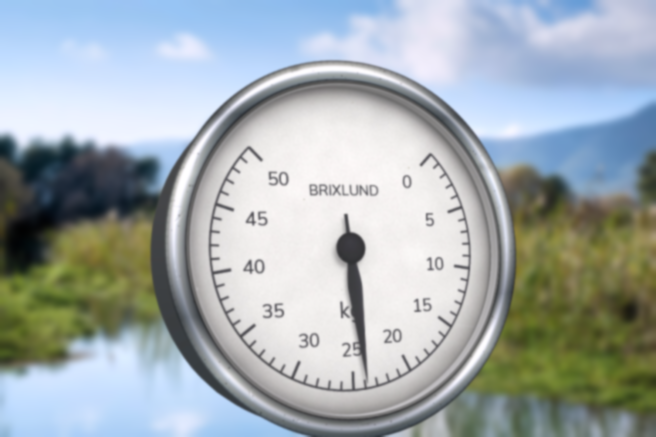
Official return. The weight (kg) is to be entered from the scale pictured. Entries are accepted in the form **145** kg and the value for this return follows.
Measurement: **24** kg
